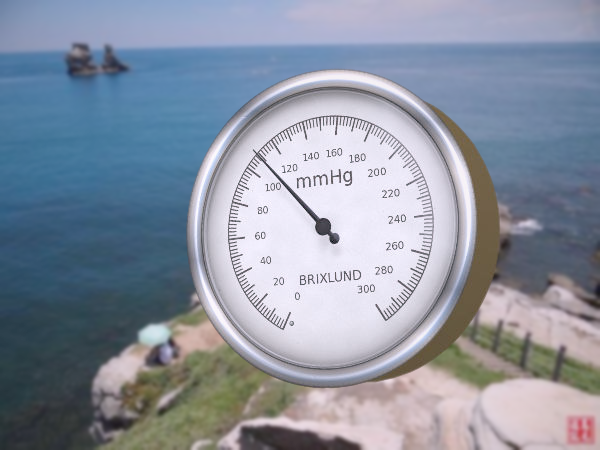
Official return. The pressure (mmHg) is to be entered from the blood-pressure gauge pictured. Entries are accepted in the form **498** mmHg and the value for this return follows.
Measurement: **110** mmHg
